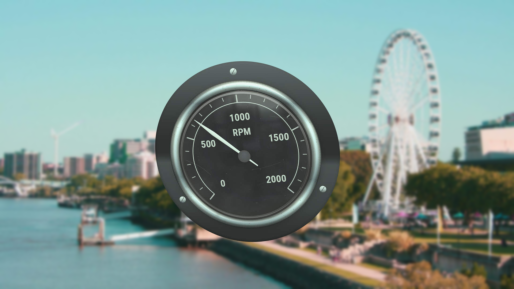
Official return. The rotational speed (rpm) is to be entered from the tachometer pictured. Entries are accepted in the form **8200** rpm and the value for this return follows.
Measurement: **650** rpm
